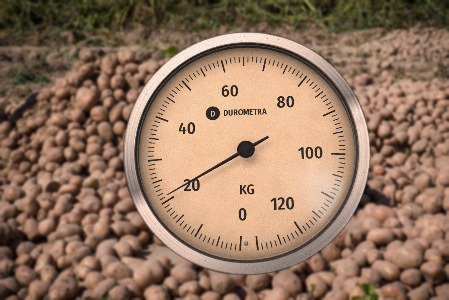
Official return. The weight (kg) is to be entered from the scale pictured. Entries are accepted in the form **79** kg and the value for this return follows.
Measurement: **21** kg
